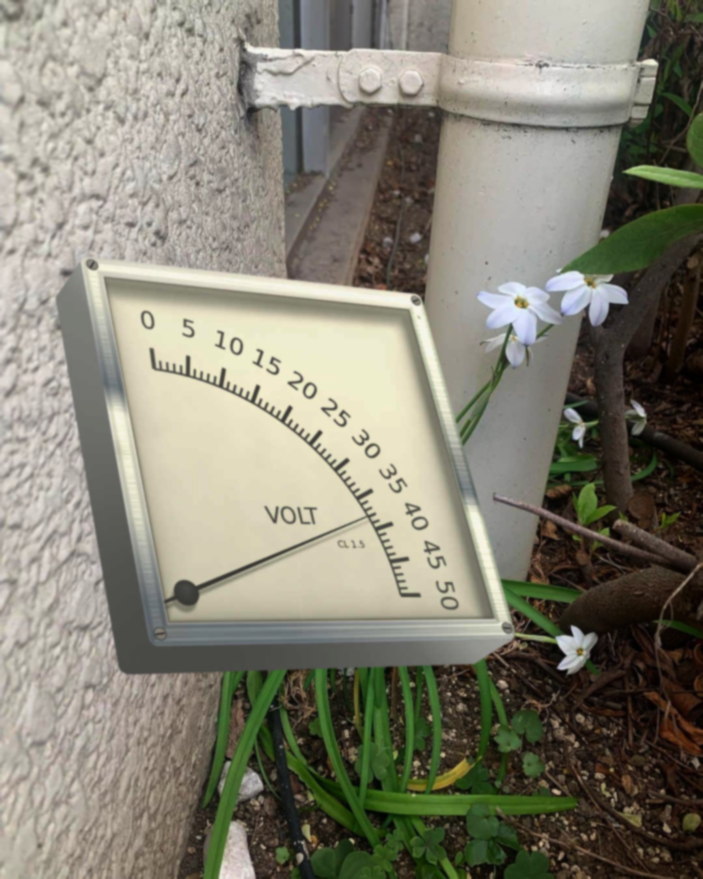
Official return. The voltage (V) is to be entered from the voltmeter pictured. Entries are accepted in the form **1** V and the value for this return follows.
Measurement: **38** V
